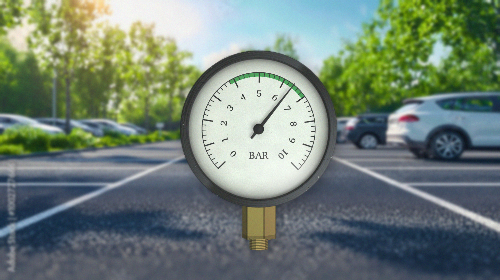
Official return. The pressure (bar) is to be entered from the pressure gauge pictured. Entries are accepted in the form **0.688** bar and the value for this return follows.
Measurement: **6.4** bar
